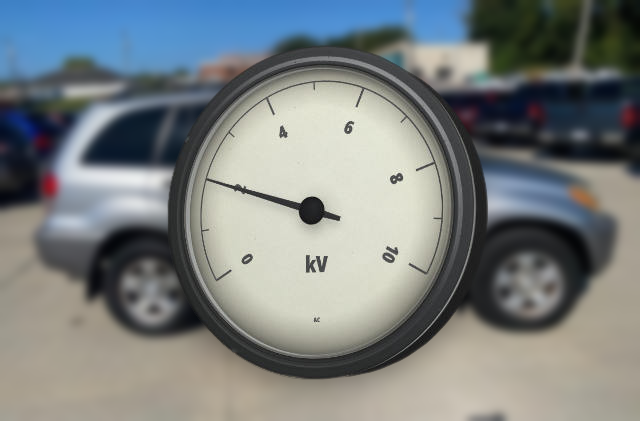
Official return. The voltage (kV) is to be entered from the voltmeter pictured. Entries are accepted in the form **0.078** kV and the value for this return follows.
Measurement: **2** kV
